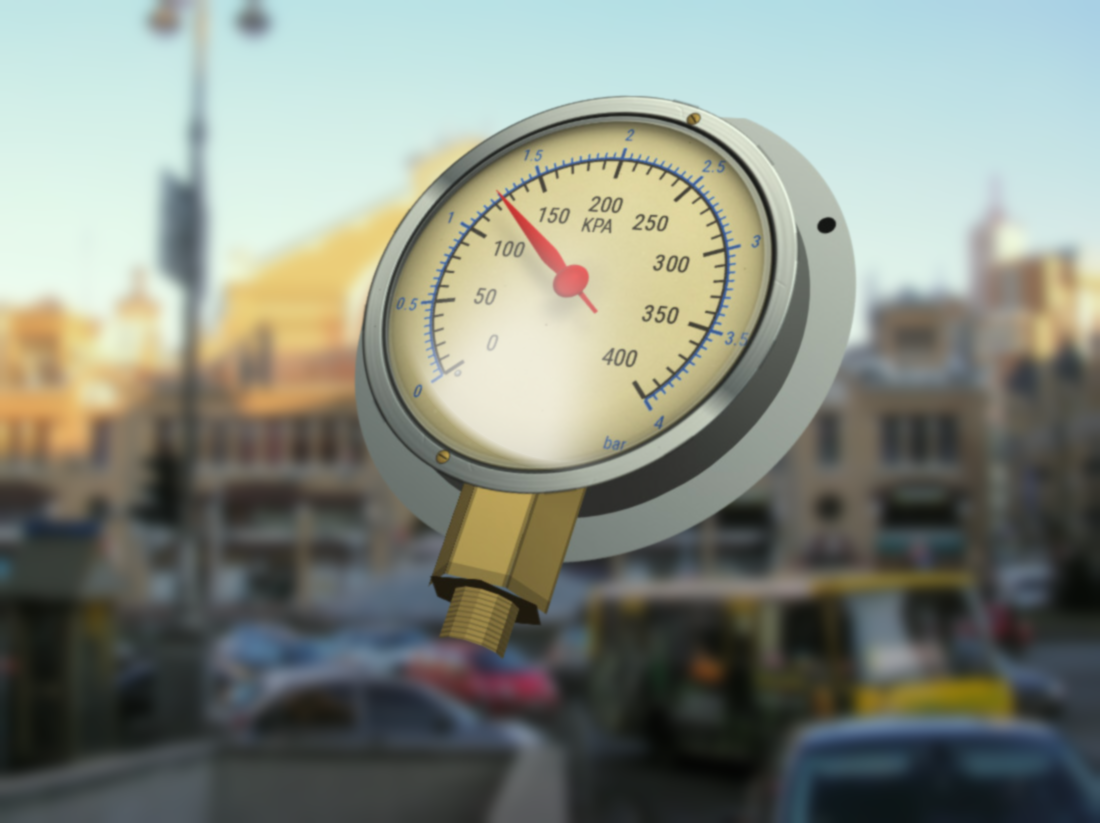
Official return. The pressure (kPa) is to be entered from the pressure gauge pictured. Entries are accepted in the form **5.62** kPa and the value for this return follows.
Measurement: **125** kPa
